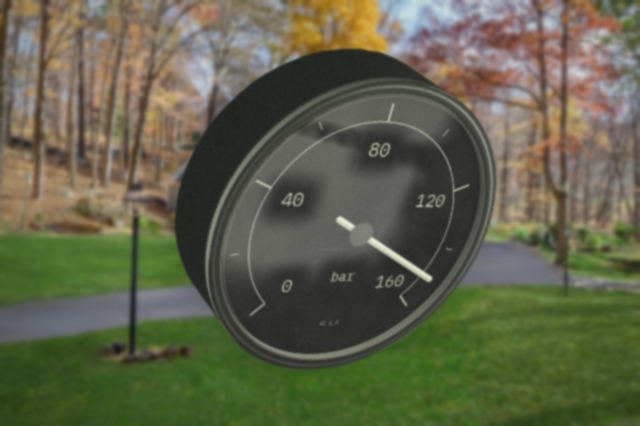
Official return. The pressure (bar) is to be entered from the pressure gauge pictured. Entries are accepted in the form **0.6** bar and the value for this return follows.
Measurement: **150** bar
